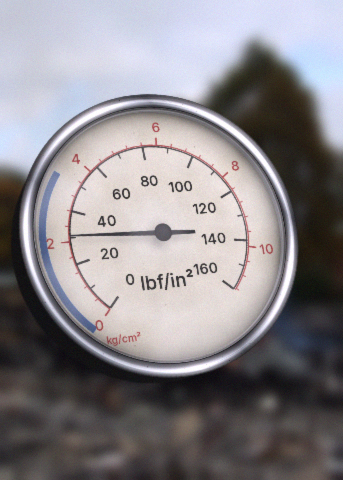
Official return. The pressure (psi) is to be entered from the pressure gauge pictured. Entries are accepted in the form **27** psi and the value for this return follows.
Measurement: **30** psi
